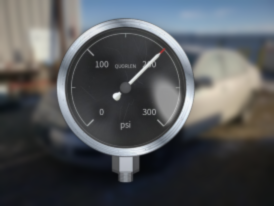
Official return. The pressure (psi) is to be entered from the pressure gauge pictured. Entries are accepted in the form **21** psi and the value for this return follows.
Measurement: **200** psi
